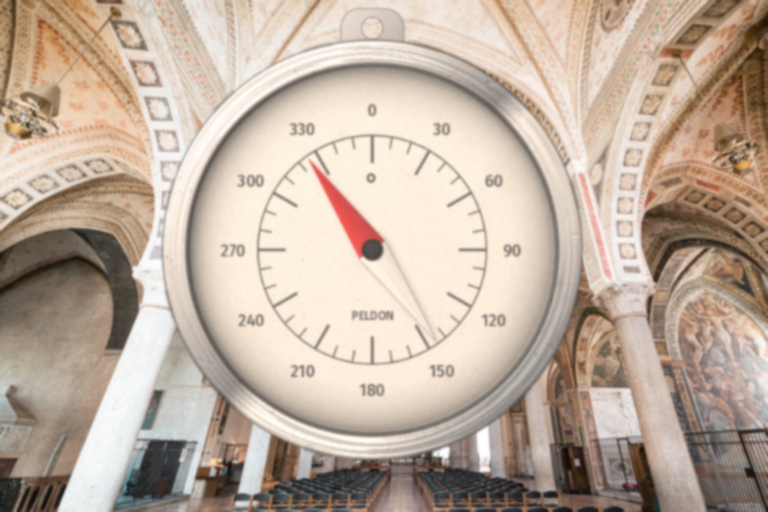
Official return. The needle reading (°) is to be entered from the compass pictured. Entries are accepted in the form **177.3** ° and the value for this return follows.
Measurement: **325** °
